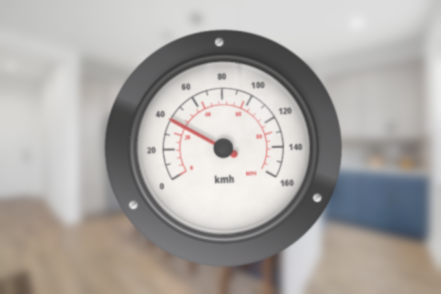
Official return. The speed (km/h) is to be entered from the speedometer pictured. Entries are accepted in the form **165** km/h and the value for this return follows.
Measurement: **40** km/h
